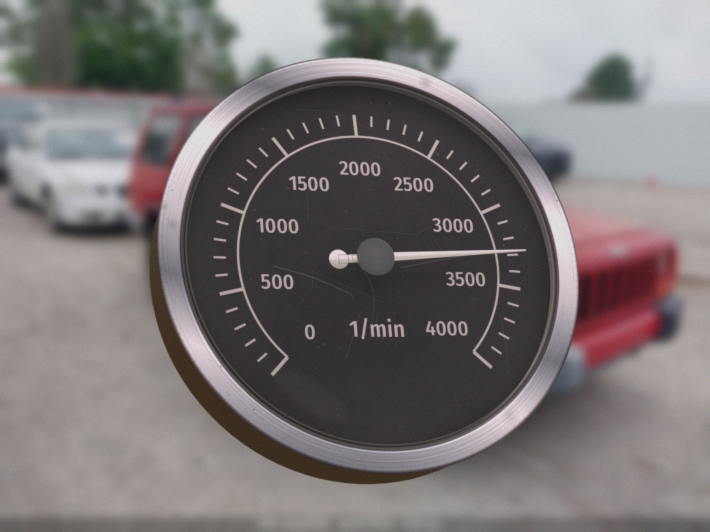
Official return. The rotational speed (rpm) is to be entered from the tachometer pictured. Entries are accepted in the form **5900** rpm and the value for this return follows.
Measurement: **3300** rpm
